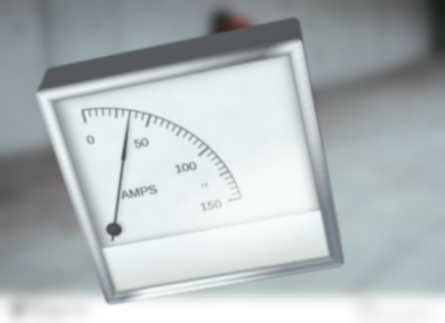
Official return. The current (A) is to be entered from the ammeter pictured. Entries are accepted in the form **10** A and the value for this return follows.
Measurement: **35** A
